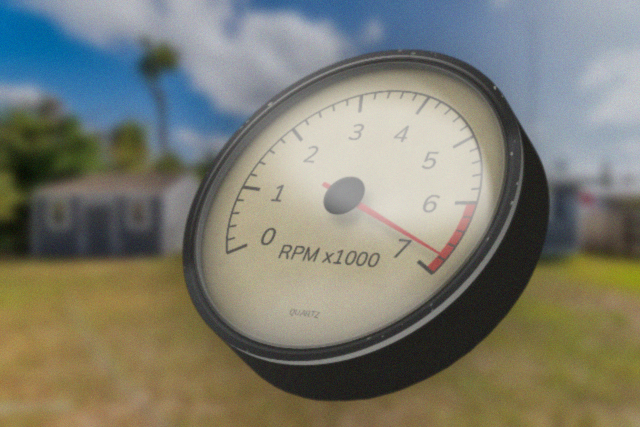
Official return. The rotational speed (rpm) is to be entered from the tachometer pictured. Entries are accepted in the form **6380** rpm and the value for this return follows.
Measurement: **6800** rpm
